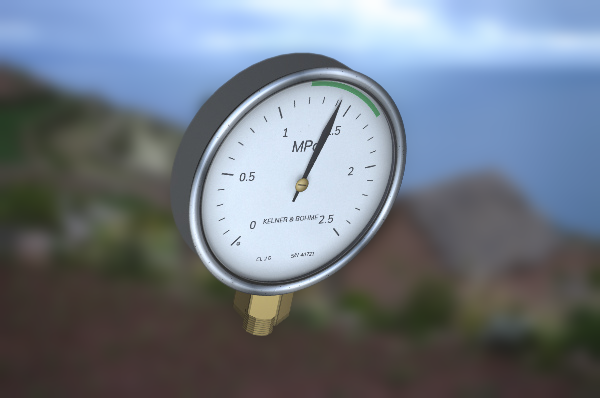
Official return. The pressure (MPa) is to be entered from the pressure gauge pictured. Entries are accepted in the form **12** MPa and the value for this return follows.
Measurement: **1.4** MPa
